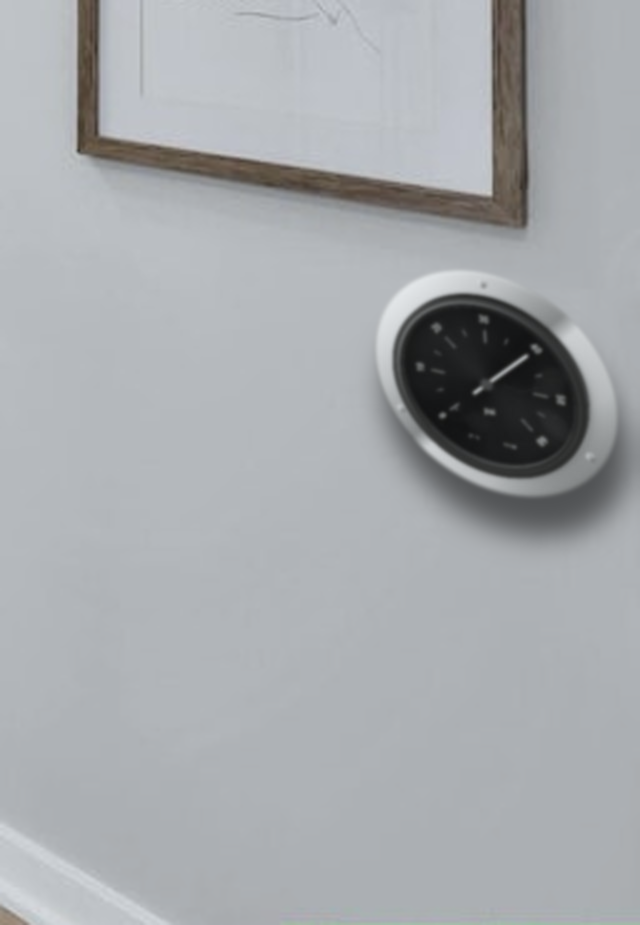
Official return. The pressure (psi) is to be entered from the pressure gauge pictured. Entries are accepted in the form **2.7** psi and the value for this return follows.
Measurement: **40** psi
